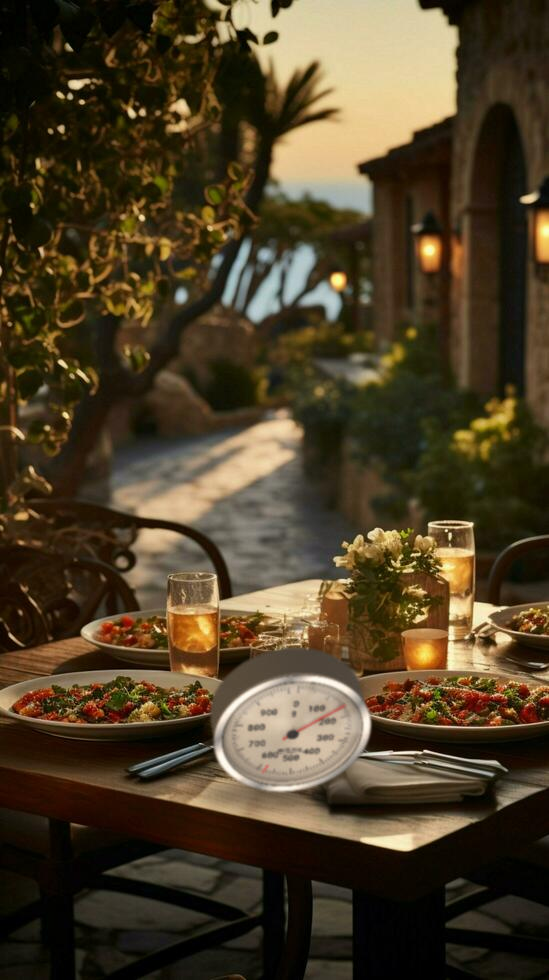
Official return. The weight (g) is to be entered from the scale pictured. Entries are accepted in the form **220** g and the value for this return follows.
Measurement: **150** g
